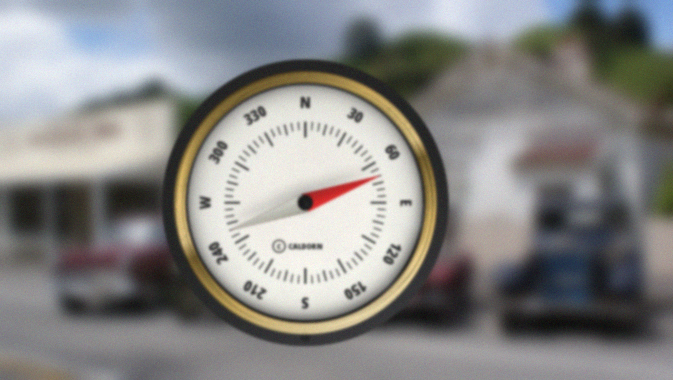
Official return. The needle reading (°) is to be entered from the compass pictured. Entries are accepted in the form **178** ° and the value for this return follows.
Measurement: **70** °
